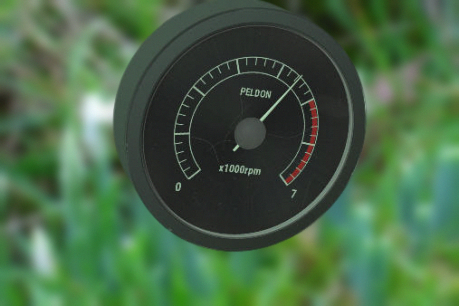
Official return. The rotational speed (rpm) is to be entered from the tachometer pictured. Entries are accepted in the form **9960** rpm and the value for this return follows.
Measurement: **4400** rpm
